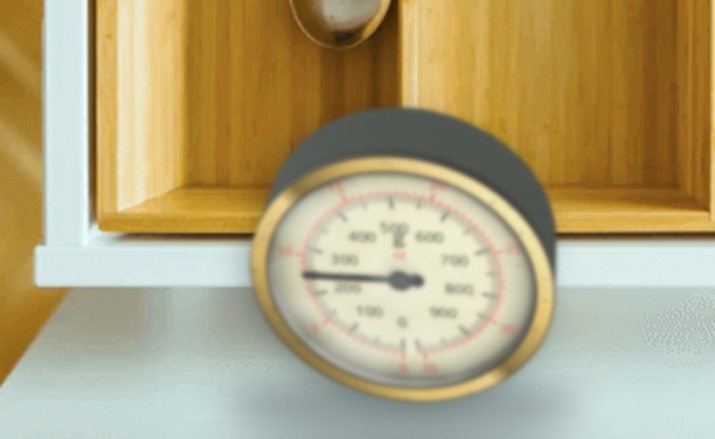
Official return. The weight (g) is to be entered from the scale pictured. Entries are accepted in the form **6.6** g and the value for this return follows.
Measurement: **250** g
